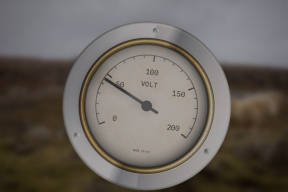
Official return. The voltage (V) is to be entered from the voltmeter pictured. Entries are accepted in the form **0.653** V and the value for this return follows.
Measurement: **45** V
